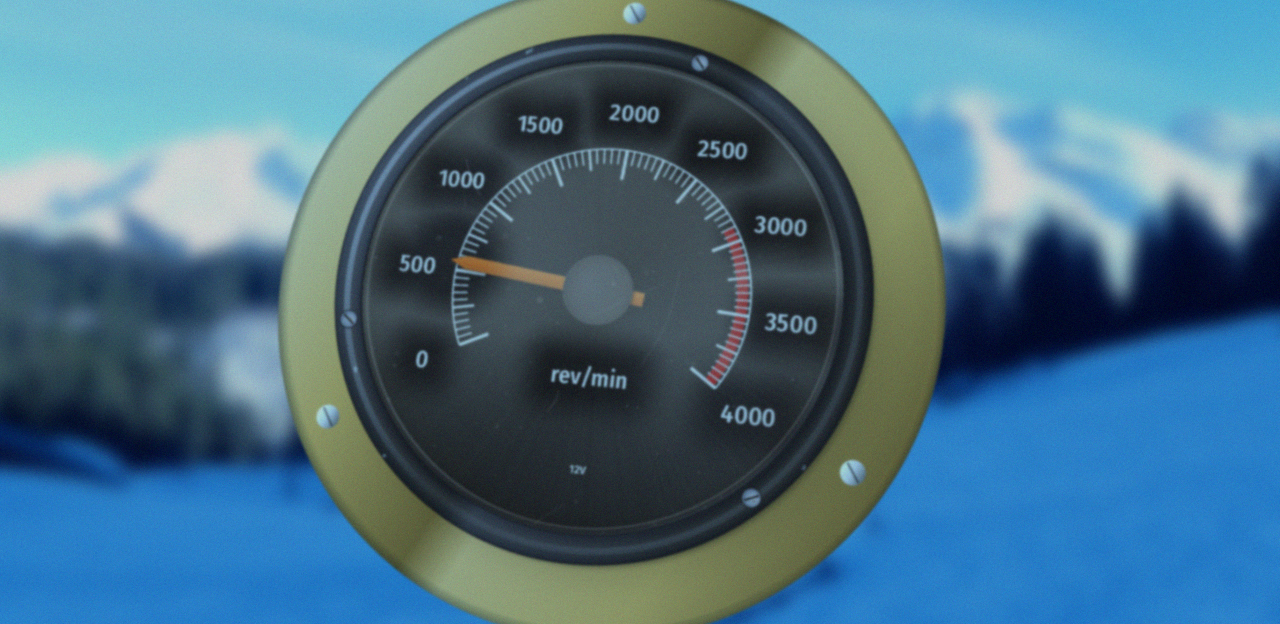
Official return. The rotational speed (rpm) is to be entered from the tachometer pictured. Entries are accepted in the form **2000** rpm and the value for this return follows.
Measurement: **550** rpm
